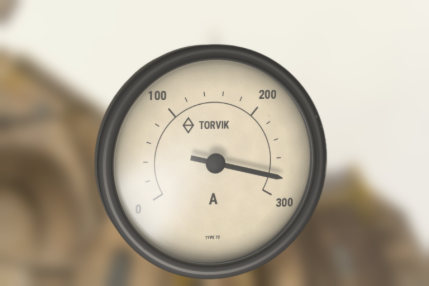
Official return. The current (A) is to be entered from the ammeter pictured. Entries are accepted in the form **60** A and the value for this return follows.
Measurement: **280** A
